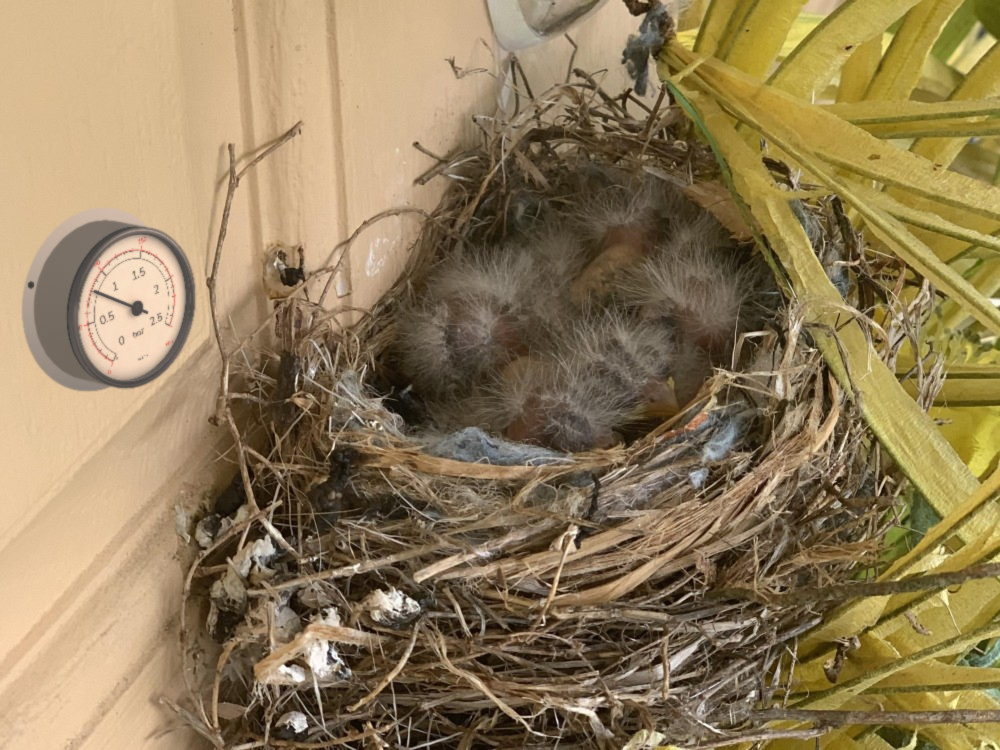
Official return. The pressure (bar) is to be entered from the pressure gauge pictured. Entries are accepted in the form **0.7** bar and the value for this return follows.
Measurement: **0.8** bar
